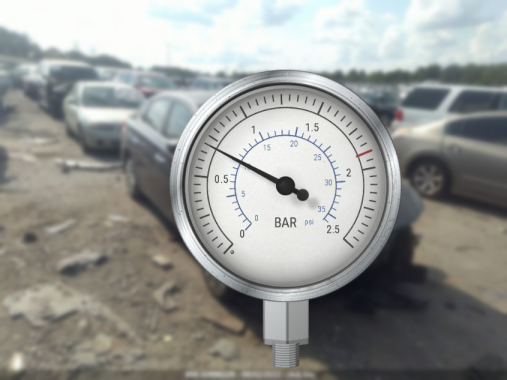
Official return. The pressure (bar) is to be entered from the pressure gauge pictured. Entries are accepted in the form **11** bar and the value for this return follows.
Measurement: **0.7** bar
